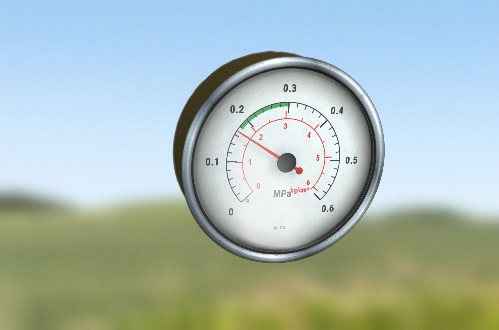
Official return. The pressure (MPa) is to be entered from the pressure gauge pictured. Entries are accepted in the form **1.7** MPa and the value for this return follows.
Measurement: **0.17** MPa
